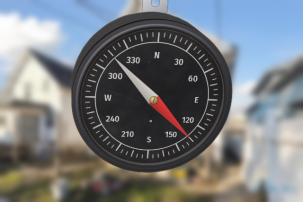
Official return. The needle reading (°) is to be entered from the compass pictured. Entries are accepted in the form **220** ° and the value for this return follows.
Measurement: **135** °
